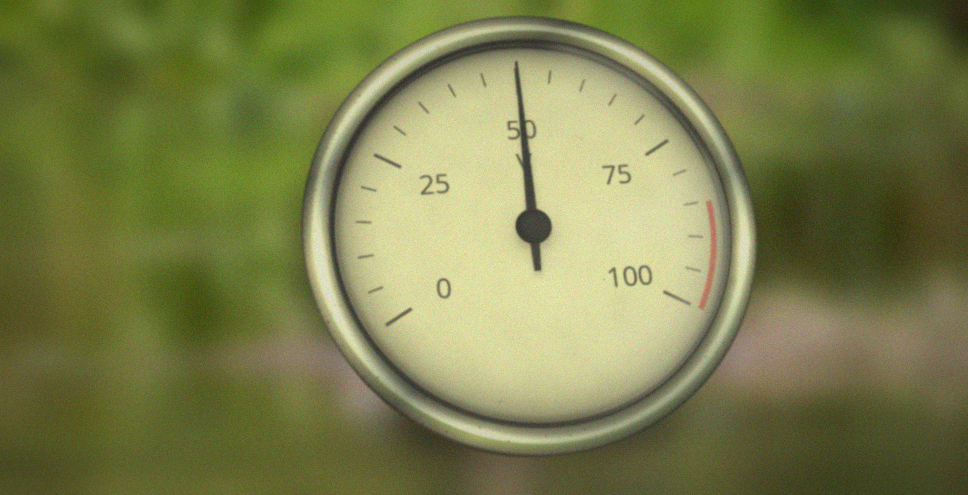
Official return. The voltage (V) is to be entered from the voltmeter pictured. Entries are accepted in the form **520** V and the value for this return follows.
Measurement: **50** V
